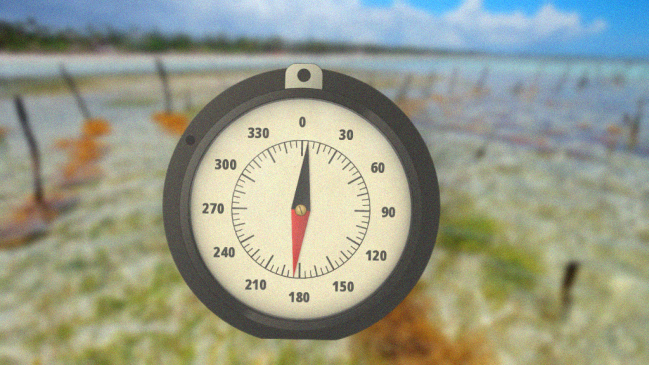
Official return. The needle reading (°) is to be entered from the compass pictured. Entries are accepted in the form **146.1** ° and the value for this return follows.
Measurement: **185** °
